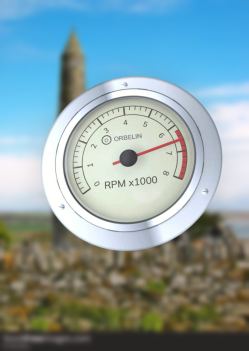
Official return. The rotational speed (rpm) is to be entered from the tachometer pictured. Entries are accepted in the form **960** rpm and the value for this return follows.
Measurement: **6600** rpm
